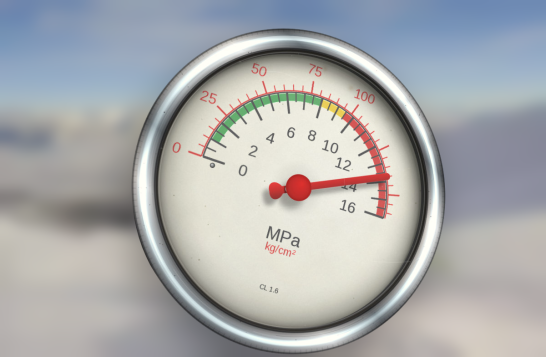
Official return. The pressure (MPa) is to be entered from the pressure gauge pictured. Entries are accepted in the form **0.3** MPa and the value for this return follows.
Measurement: **13.75** MPa
